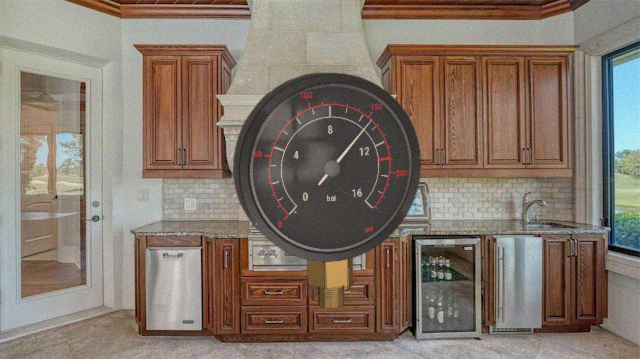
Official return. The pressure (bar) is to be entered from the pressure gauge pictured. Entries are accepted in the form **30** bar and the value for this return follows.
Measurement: **10.5** bar
